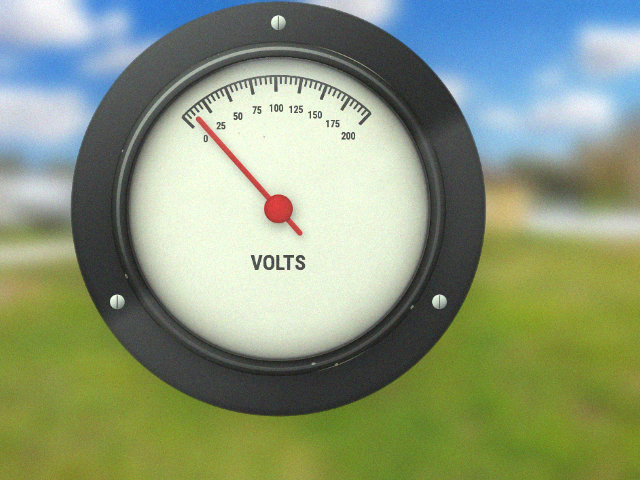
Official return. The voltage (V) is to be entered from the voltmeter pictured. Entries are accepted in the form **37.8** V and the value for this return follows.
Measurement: **10** V
